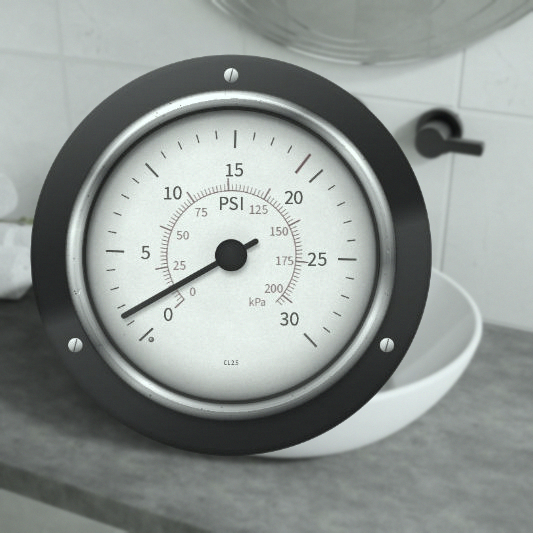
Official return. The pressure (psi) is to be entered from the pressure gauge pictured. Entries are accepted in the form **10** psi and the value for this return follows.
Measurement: **1.5** psi
